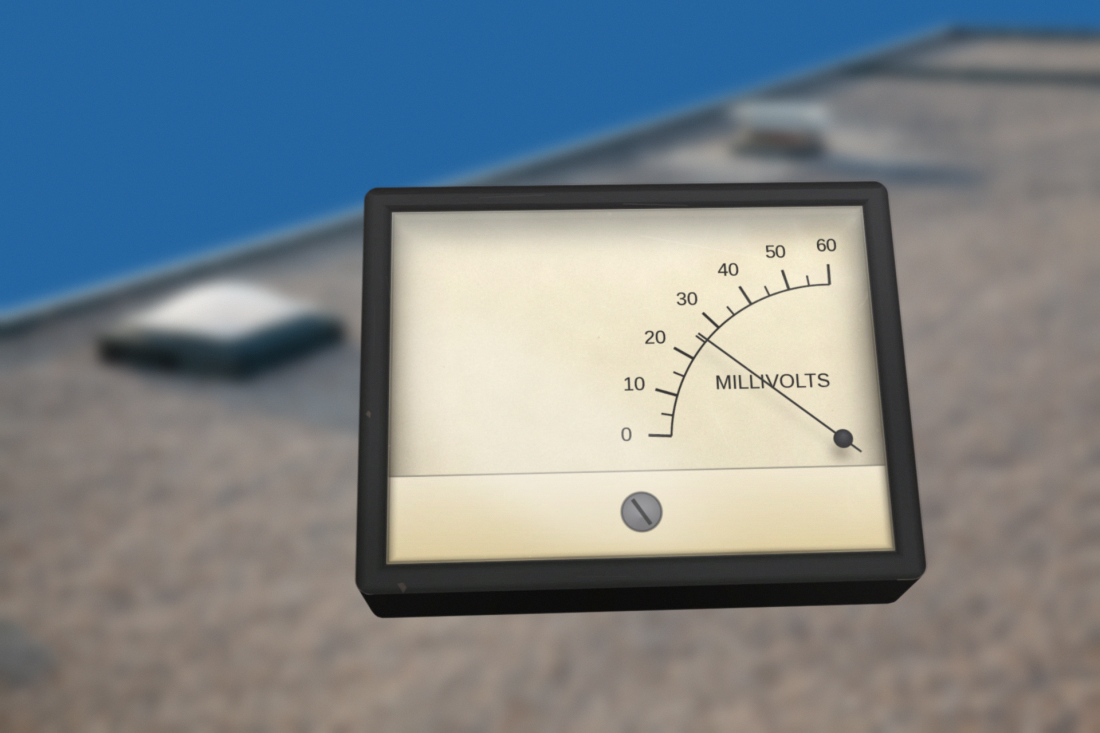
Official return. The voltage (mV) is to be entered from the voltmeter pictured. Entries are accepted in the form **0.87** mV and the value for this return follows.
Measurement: **25** mV
